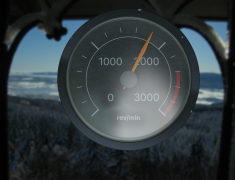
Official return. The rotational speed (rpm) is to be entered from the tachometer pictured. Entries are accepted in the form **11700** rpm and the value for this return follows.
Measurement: **1800** rpm
